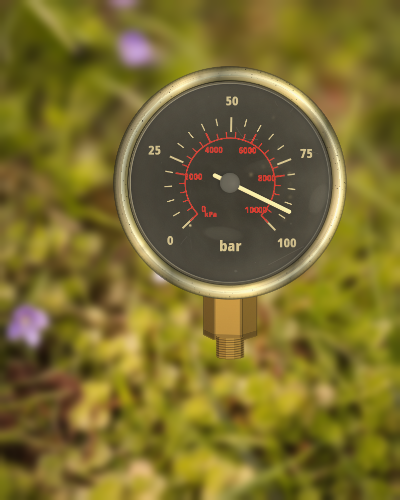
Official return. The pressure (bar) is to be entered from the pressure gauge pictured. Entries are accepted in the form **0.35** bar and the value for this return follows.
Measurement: **92.5** bar
